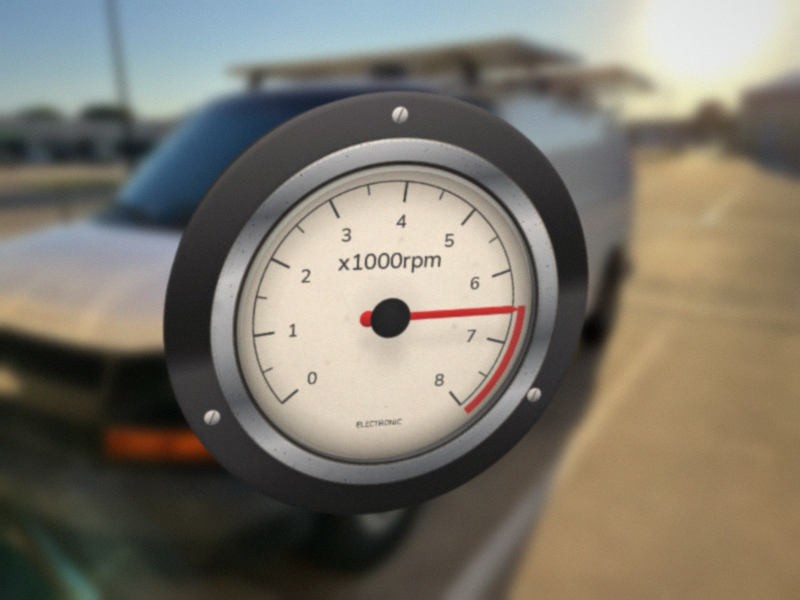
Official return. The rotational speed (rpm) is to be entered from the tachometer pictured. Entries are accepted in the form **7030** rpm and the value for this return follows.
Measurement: **6500** rpm
